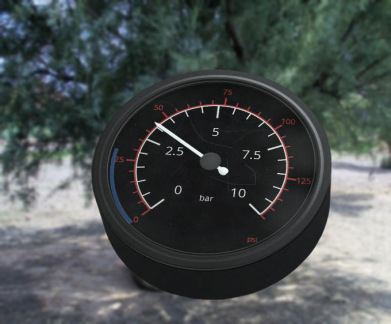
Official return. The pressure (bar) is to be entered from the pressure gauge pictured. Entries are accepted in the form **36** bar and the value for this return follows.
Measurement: **3** bar
